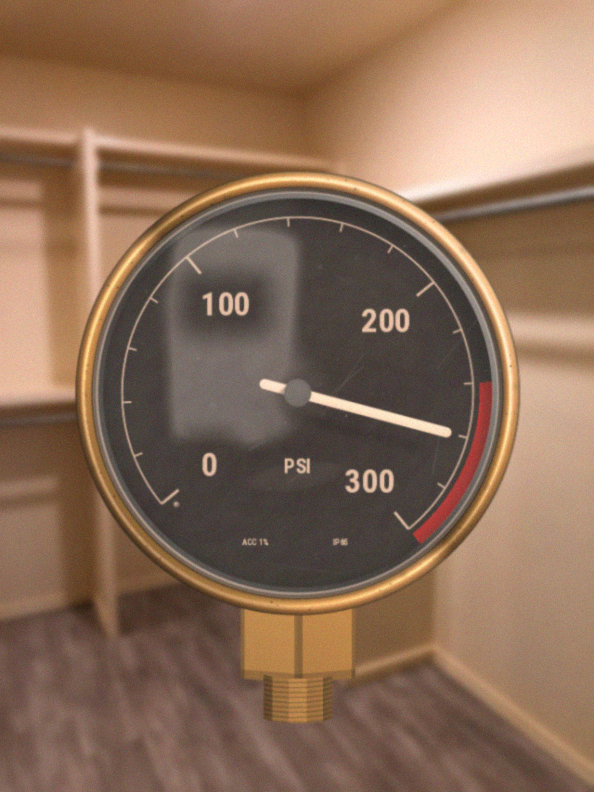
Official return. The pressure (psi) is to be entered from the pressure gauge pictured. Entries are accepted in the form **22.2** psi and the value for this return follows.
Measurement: **260** psi
